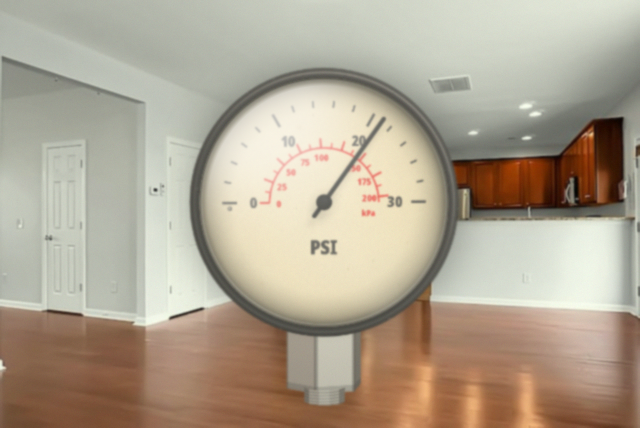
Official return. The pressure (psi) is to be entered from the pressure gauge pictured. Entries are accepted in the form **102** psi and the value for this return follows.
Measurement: **21** psi
